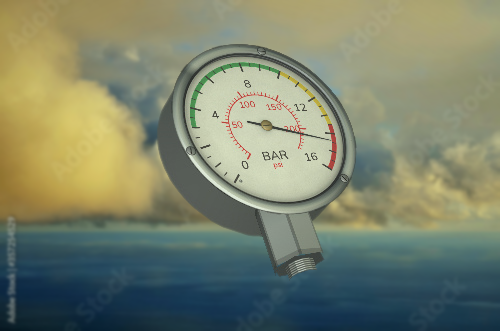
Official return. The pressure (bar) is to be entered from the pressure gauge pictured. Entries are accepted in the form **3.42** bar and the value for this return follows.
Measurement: **14.5** bar
